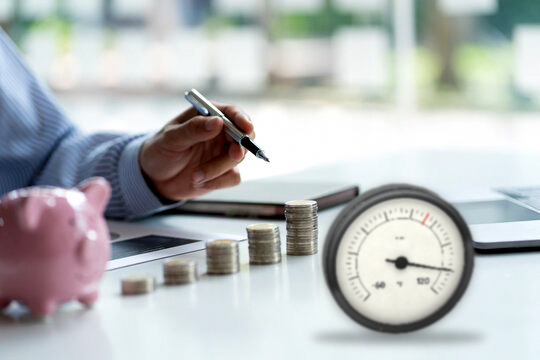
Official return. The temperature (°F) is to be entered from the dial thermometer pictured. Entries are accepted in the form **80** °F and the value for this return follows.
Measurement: **100** °F
